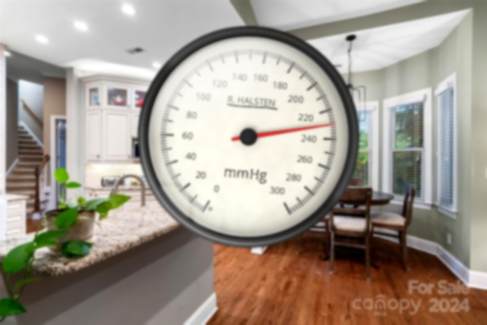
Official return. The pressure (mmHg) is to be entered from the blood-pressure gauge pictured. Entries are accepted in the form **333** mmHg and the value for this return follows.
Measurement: **230** mmHg
